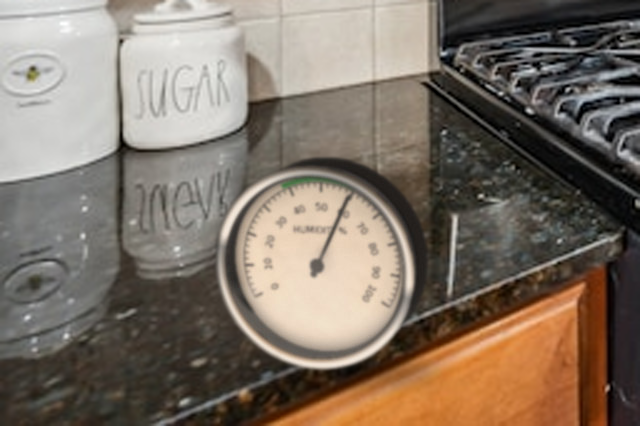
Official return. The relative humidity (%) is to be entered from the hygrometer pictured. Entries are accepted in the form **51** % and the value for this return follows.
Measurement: **60** %
